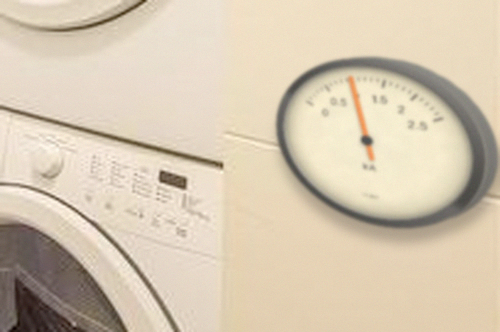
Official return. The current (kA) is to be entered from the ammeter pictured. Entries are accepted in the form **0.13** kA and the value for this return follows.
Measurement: **1** kA
